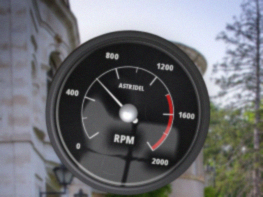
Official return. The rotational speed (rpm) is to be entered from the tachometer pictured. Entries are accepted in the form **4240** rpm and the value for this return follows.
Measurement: **600** rpm
